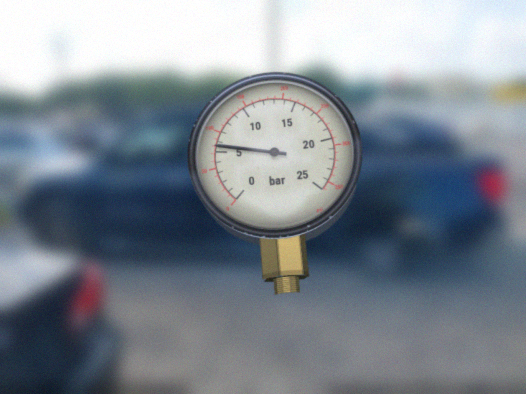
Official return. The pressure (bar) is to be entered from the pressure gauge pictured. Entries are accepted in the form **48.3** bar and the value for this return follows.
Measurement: **5.5** bar
